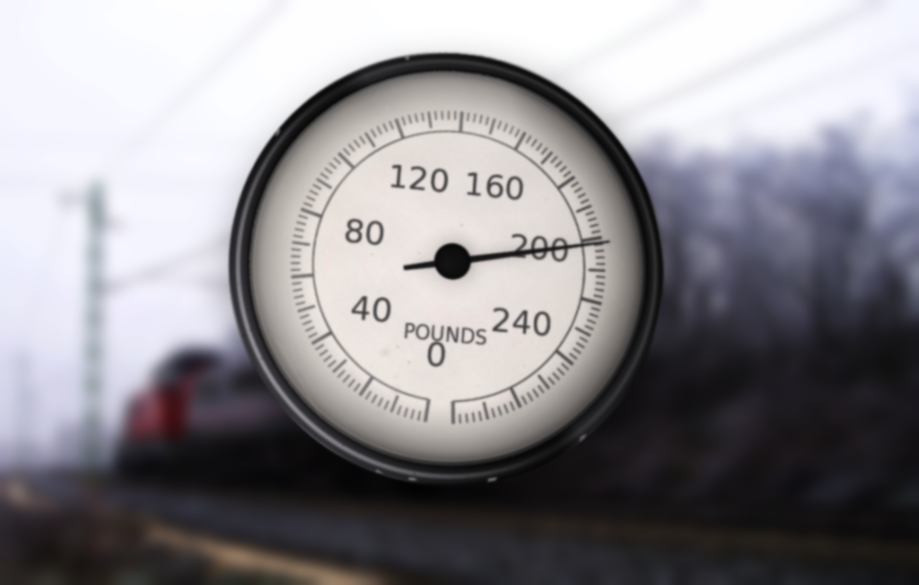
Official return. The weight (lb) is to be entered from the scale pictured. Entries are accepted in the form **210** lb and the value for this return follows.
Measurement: **202** lb
